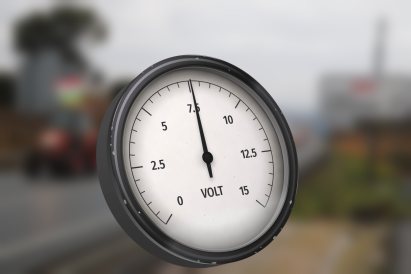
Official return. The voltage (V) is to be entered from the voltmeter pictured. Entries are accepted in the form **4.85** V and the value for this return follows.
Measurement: **7.5** V
